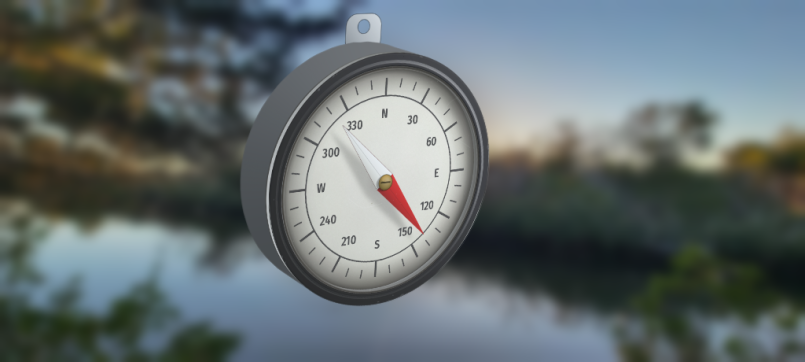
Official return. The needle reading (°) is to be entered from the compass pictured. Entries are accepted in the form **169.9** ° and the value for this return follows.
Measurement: **140** °
